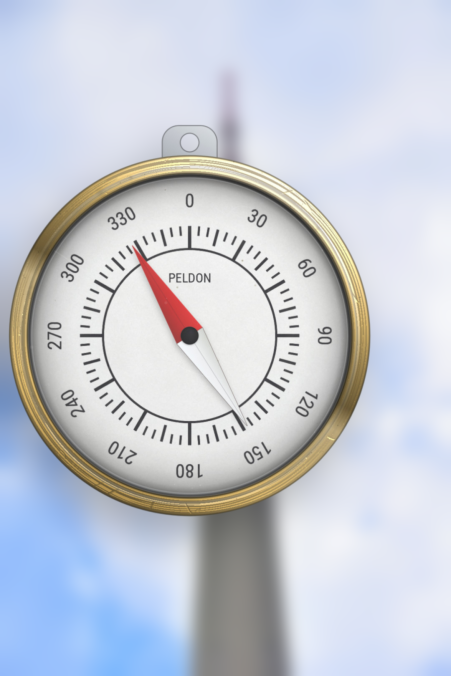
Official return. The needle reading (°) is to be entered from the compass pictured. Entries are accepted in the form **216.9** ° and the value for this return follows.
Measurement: **327.5** °
